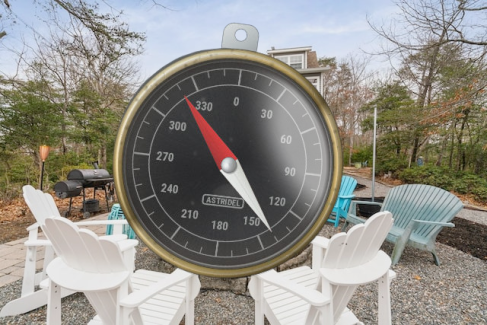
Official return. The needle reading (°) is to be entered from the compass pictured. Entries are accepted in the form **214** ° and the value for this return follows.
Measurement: **320** °
